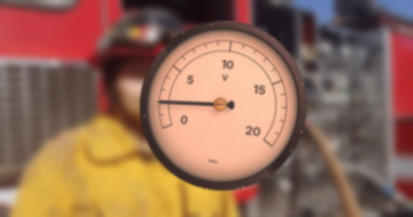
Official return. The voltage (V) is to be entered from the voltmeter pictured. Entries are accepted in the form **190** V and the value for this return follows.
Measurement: **2** V
